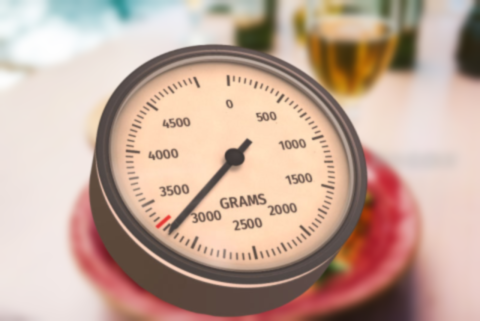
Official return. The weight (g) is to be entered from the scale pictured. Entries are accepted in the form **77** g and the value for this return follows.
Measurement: **3200** g
